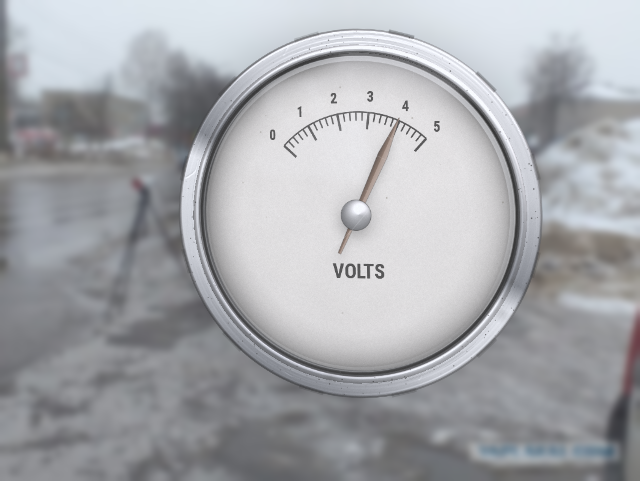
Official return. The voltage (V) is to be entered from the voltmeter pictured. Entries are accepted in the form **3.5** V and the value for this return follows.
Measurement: **4** V
